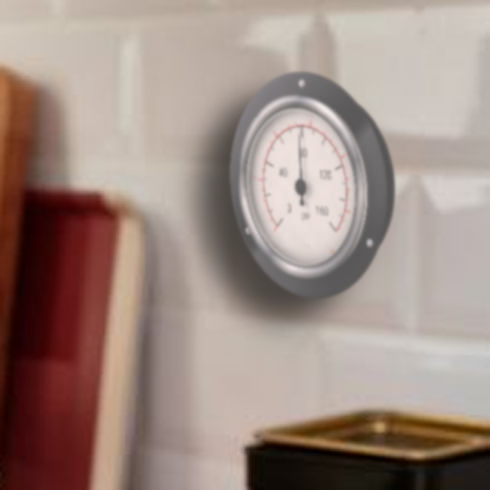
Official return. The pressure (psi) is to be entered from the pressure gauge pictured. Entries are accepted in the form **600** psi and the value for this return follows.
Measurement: **80** psi
